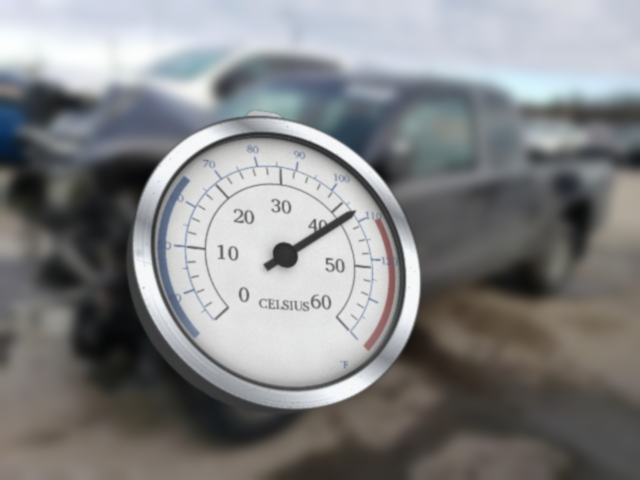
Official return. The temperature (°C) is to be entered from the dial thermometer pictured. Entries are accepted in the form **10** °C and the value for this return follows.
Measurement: **42** °C
